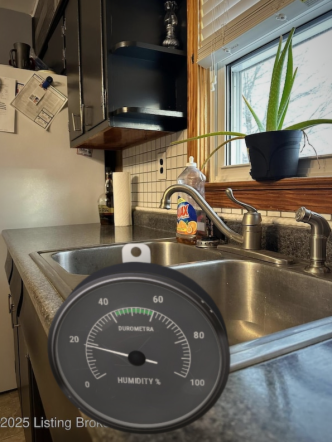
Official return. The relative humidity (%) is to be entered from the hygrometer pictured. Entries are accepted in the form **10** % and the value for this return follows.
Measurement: **20** %
